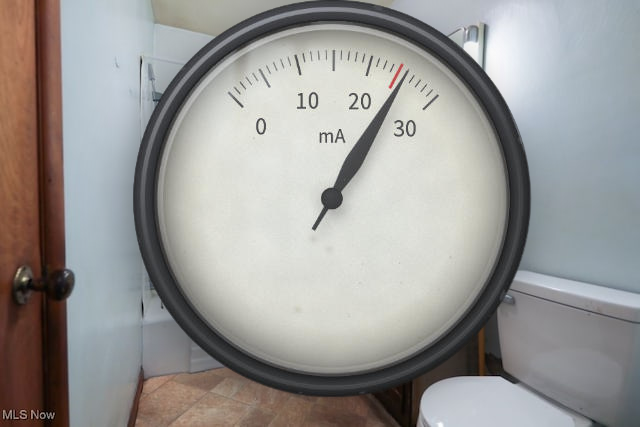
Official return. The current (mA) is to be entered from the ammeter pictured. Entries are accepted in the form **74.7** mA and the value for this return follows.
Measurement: **25** mA
